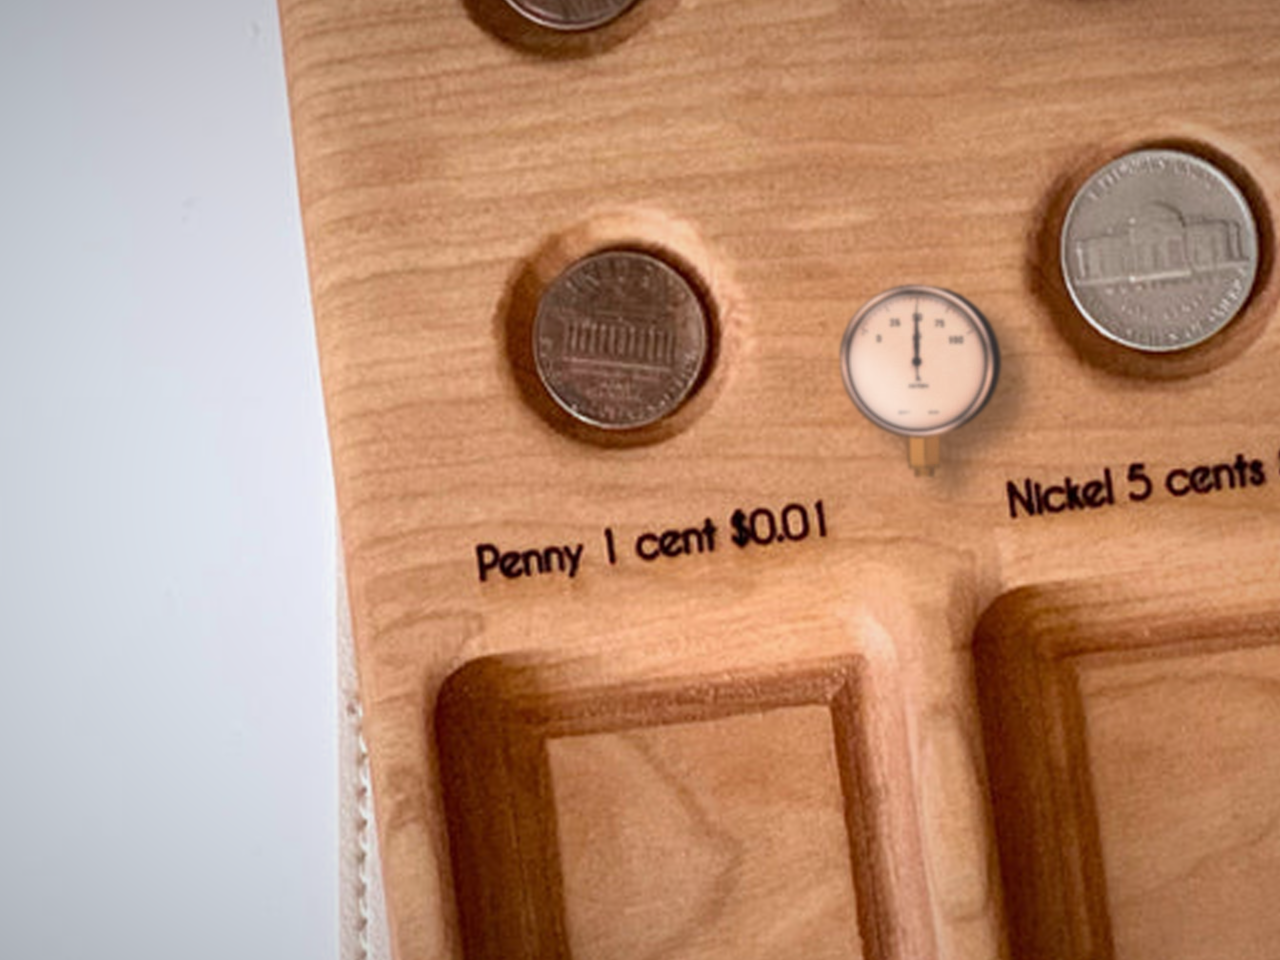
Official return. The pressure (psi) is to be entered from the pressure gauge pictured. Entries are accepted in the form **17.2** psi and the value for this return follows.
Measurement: **50** psi
